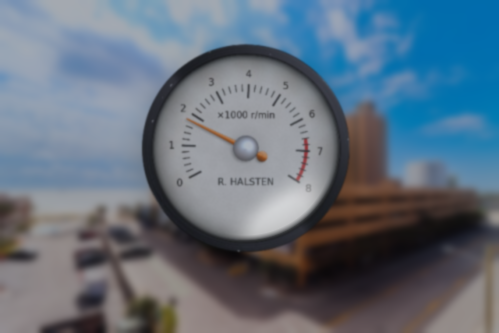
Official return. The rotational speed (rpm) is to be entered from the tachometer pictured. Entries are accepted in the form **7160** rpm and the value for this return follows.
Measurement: **1800** rpm
